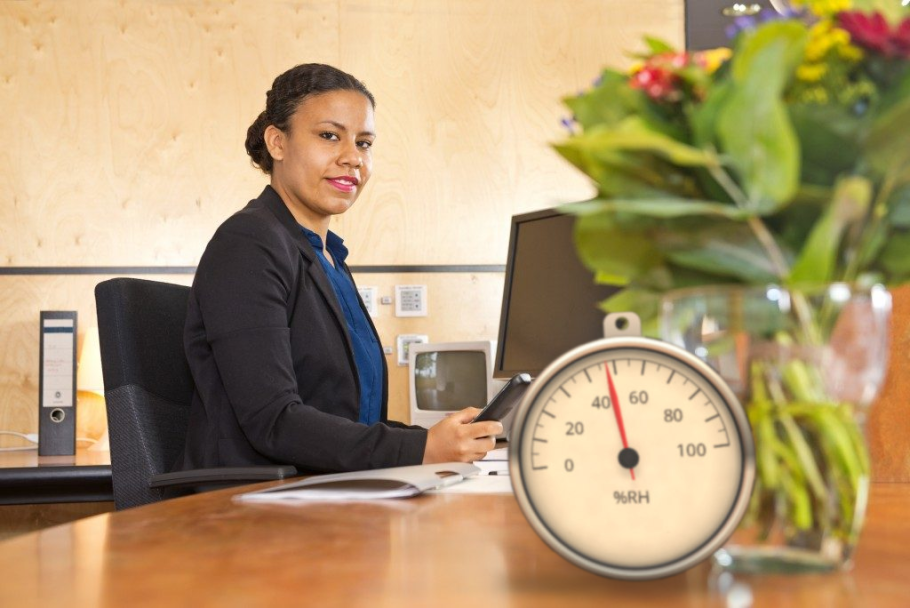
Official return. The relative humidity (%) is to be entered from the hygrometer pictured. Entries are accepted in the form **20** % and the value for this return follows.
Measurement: **47.5** %
